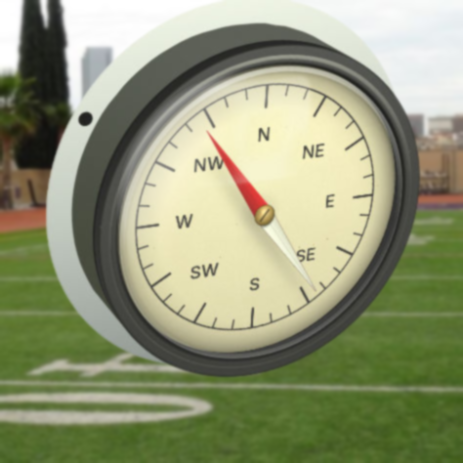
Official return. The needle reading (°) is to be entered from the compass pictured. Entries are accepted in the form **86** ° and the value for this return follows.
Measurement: **325** °
